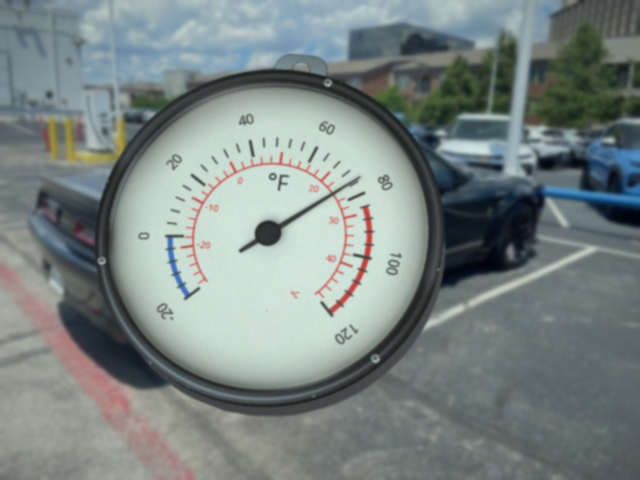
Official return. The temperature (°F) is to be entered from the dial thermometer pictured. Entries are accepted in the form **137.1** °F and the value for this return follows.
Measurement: **76** °F
